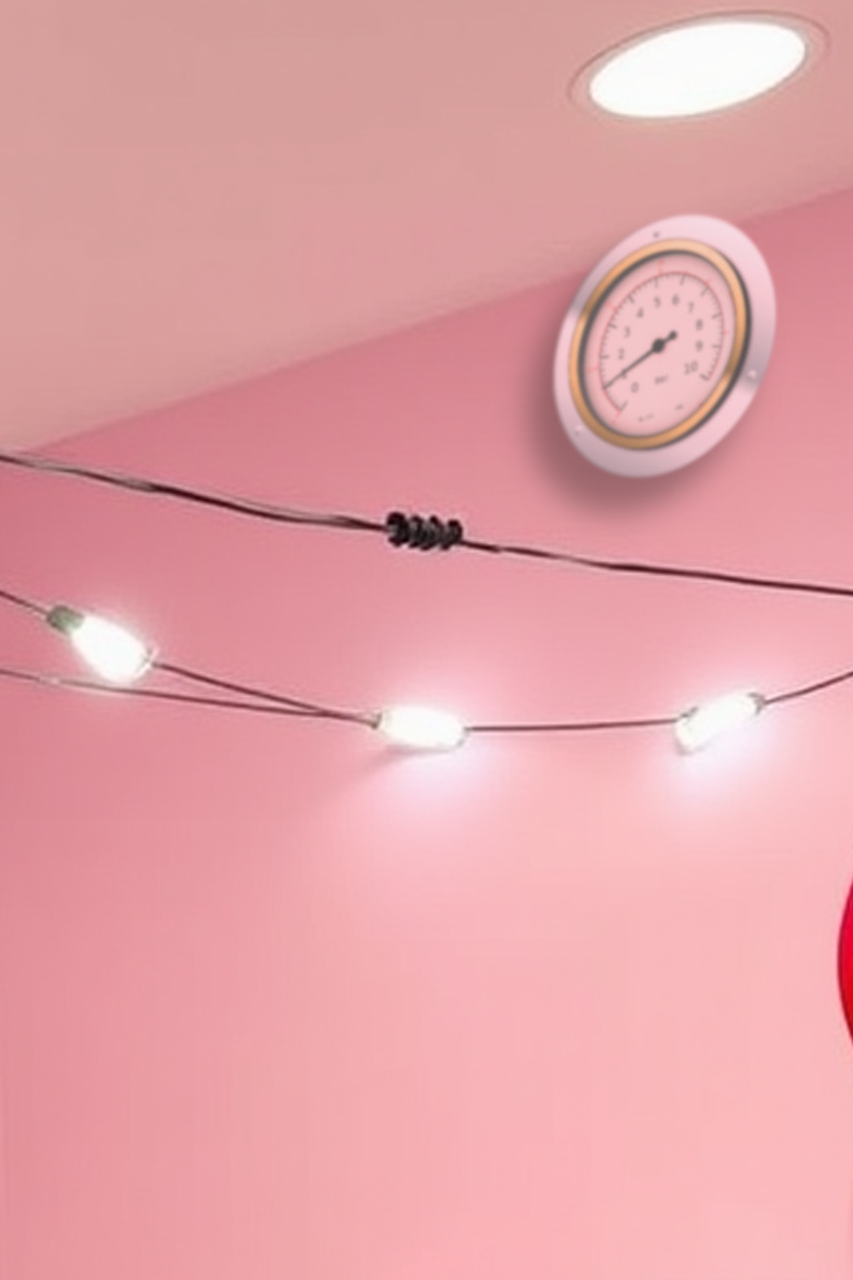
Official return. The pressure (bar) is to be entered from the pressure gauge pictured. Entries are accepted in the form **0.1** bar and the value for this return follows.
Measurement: **1** bar
